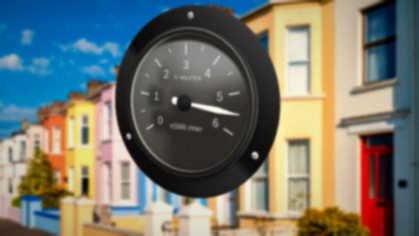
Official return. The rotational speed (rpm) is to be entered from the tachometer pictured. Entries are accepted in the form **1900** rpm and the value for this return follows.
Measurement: **5500** rpm
